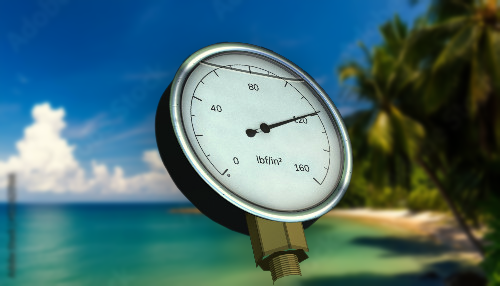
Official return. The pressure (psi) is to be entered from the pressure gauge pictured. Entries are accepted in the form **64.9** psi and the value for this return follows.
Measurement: **120** psi
